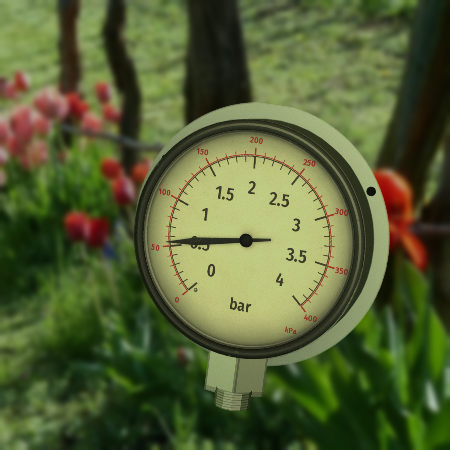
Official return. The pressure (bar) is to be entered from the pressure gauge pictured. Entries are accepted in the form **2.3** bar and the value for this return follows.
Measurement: **0.55** bar
